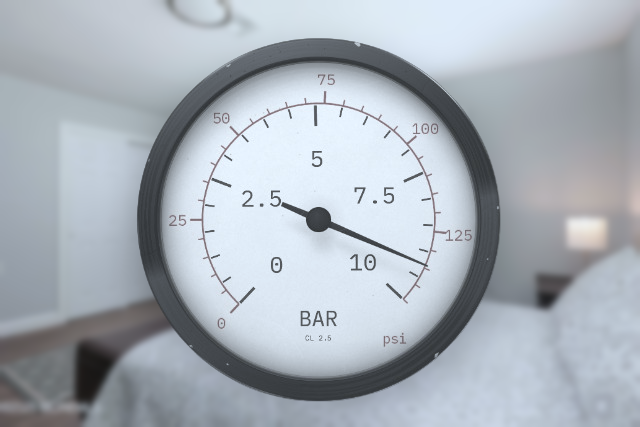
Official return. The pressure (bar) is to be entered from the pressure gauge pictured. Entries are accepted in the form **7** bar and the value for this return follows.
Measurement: **9.25** bar
